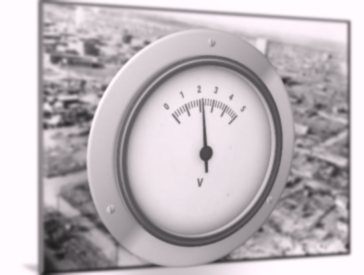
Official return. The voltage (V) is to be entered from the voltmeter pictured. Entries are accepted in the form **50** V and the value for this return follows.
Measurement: **2** V
